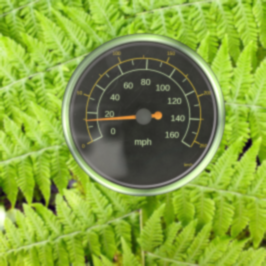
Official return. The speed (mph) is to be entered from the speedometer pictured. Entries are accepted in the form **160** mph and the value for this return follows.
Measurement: **15** mph
